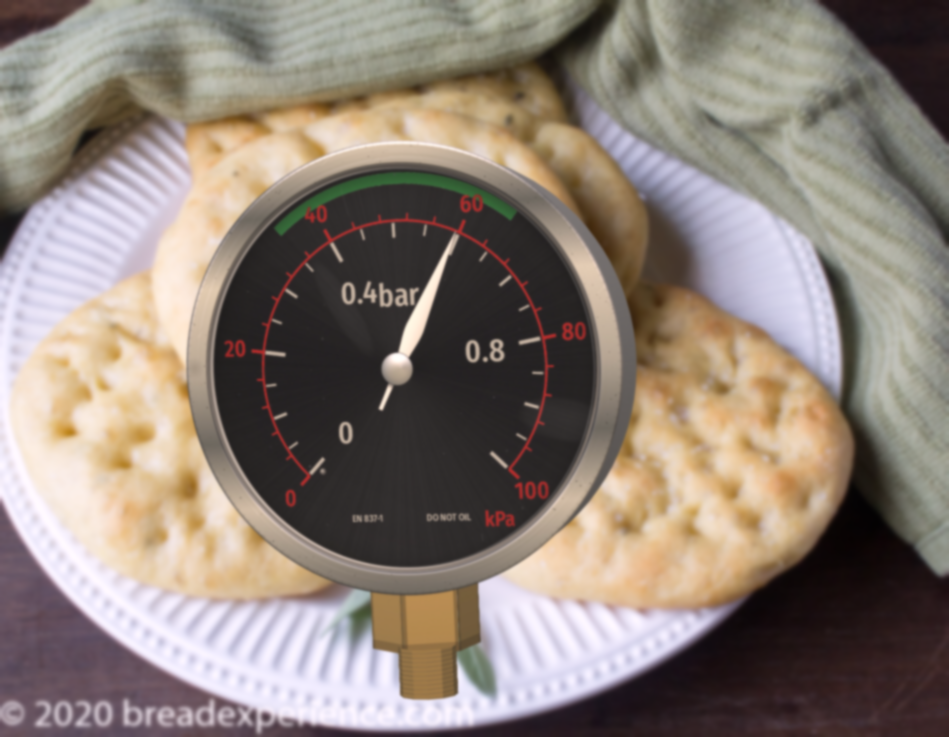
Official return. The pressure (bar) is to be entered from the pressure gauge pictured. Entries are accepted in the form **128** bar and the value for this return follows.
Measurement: **0.6** bar
